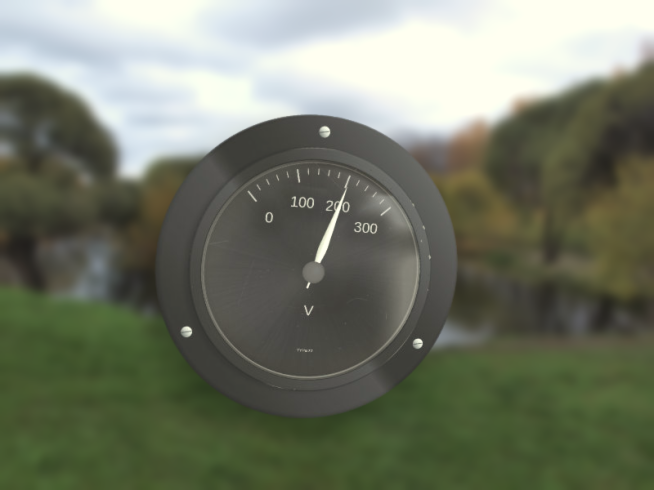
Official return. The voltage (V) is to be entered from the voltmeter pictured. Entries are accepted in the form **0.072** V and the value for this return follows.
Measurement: **200** V
